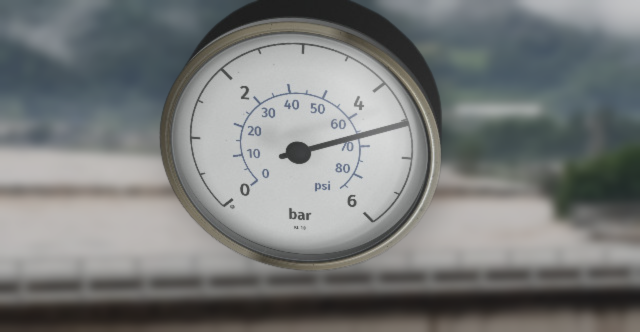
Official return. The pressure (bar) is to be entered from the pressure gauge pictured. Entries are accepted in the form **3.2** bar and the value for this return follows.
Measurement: **4.5** bar
